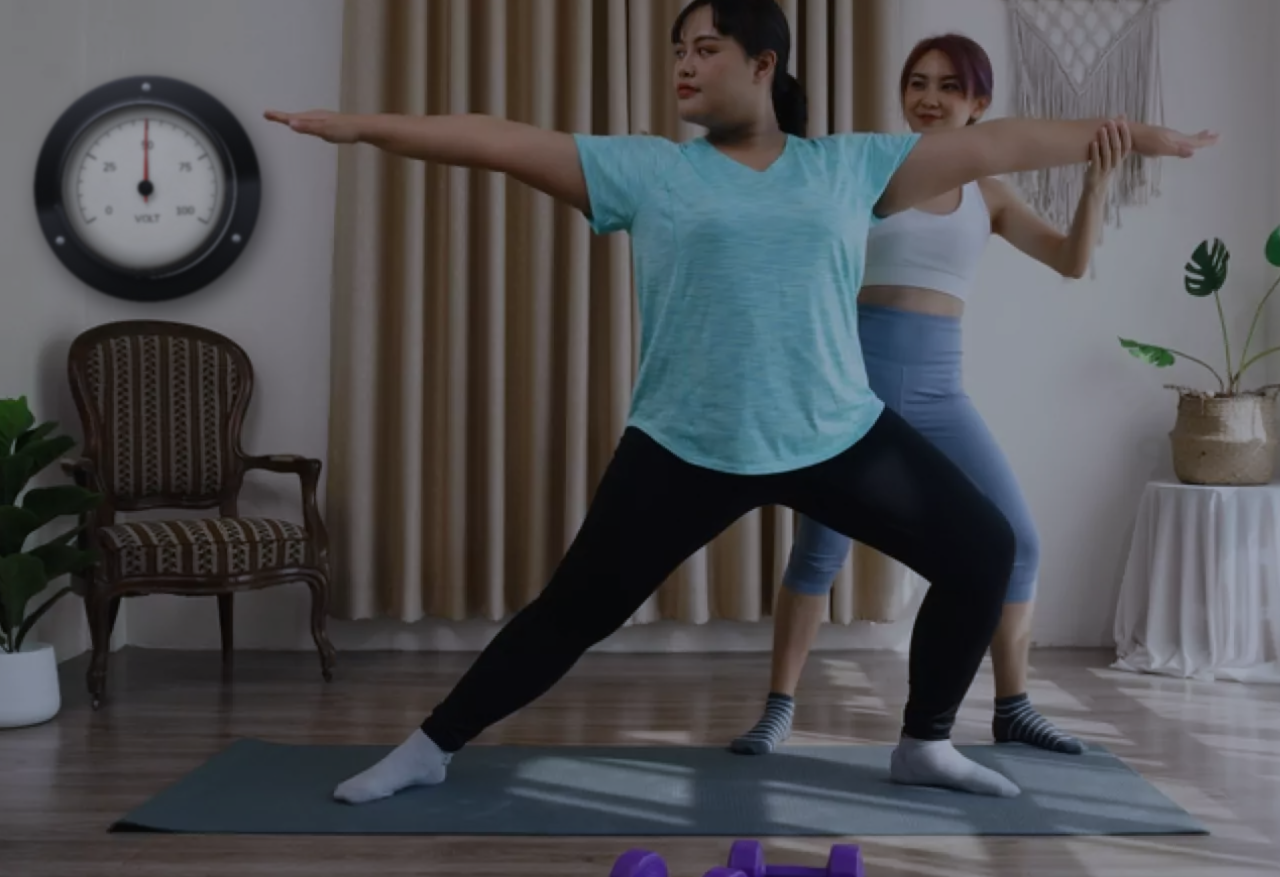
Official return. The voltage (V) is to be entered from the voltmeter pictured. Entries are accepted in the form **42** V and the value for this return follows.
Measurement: **50** V
